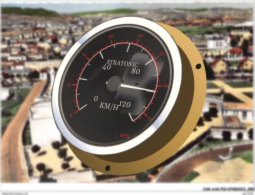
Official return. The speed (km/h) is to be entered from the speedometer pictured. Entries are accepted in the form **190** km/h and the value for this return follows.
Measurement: **100** km/h
